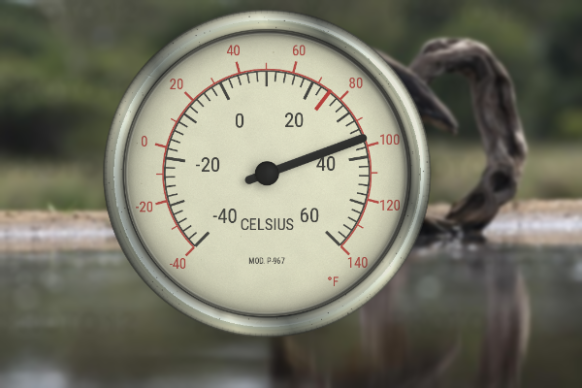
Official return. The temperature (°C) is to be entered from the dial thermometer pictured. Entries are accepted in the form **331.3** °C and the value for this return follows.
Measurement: **36** °C
